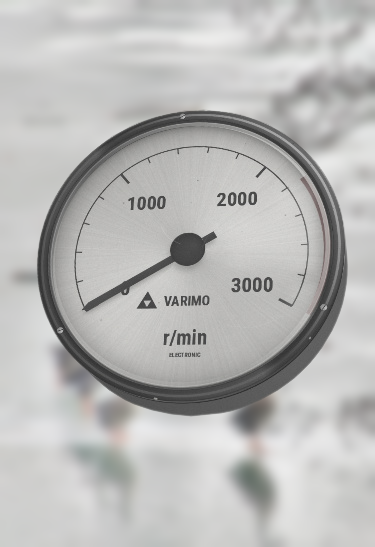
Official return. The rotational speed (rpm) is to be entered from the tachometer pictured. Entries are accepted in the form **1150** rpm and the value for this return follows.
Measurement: **0** rpm
